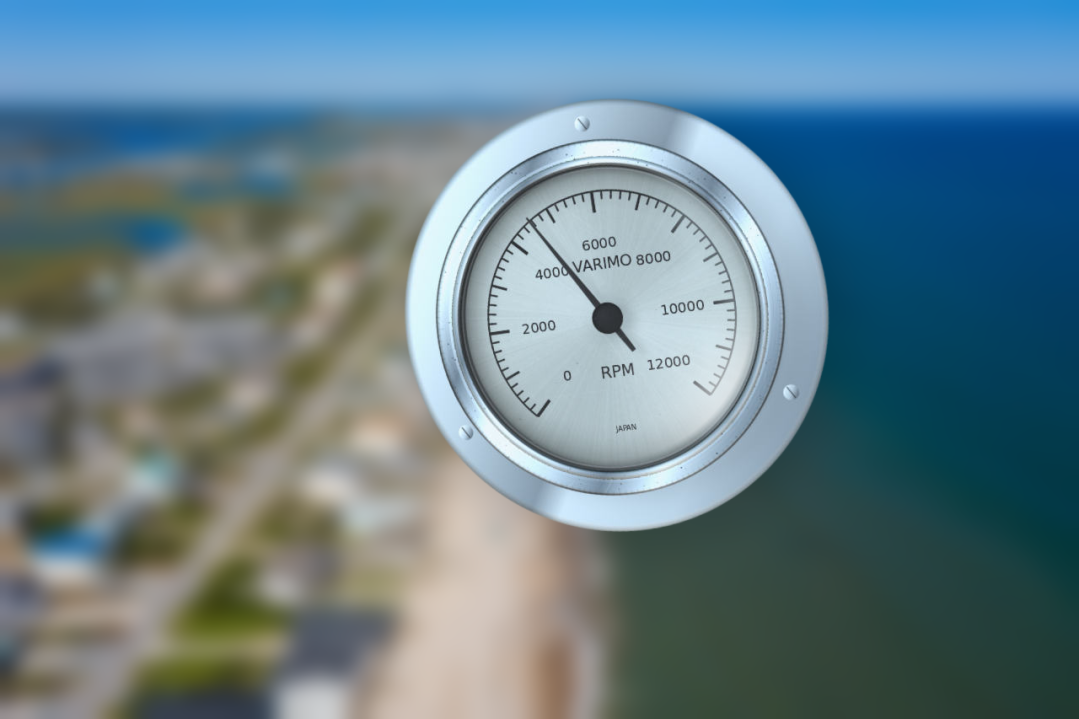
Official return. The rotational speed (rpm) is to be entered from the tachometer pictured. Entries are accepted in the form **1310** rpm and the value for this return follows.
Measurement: **4600** rpm
